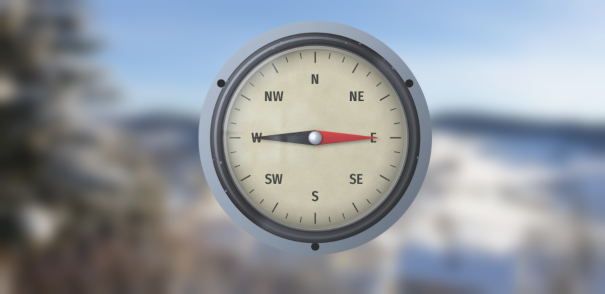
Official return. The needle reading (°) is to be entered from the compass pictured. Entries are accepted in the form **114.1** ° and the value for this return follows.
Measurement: **90** °
